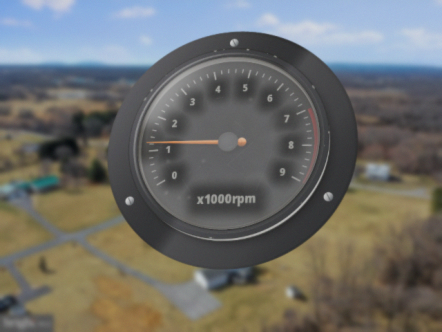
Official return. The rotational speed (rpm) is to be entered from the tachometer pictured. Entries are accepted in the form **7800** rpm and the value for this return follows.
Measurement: **1200** rpm
